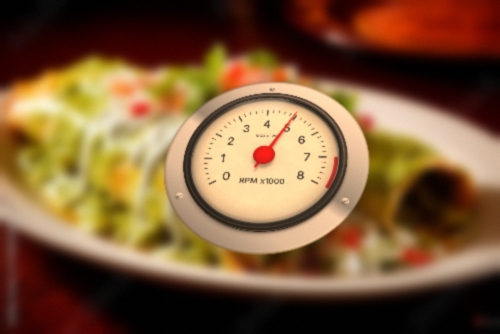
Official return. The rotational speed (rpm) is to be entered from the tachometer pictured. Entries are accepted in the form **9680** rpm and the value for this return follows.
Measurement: **5000** rpm
